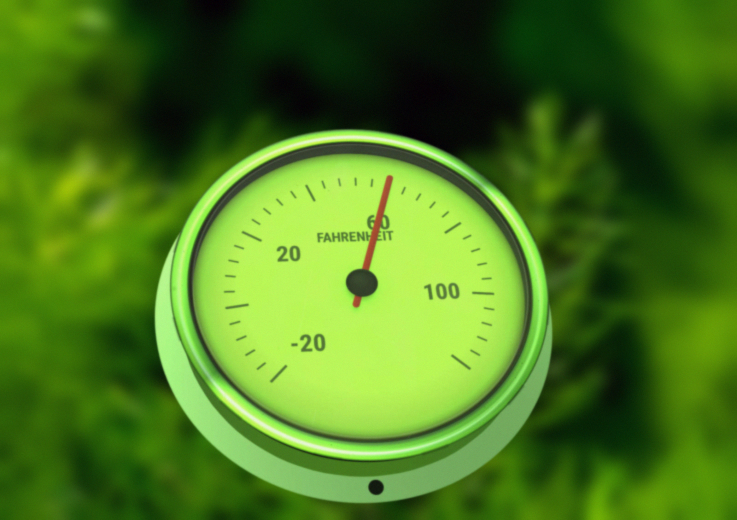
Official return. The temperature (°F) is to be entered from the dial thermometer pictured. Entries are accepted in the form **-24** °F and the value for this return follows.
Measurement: **60** °F
